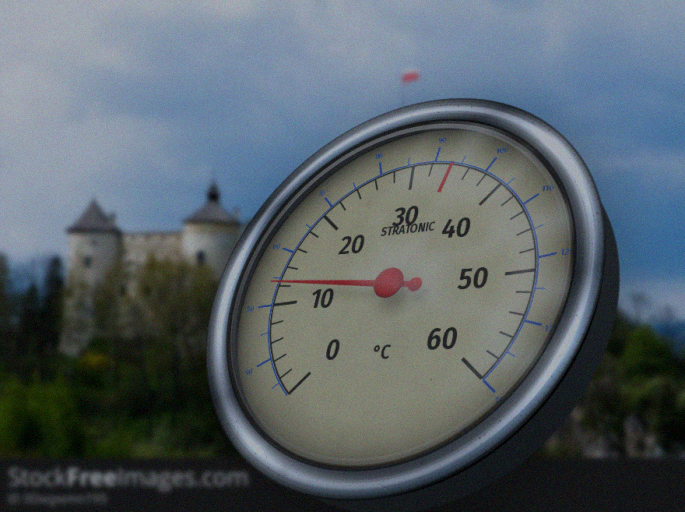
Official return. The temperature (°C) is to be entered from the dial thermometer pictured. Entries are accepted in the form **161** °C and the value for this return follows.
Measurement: **12** °C
